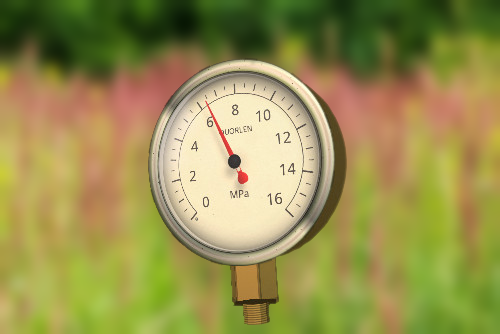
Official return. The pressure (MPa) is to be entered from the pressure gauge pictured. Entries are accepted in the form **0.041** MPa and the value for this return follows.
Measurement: **6.5** MPa
